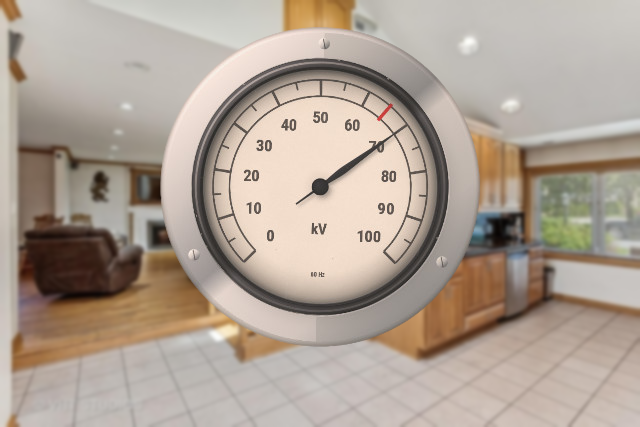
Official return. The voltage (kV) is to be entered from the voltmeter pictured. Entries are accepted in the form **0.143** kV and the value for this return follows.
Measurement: **70** kV
